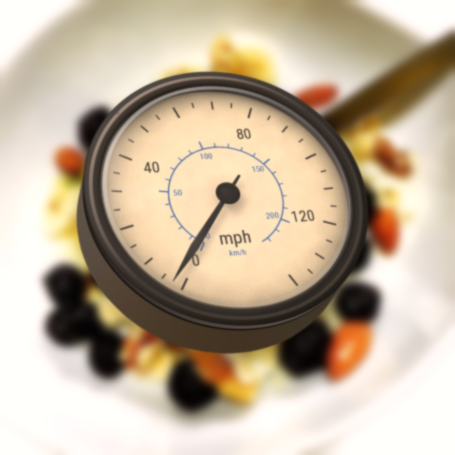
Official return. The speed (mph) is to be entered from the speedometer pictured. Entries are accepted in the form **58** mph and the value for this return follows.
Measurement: **2.5** mph
